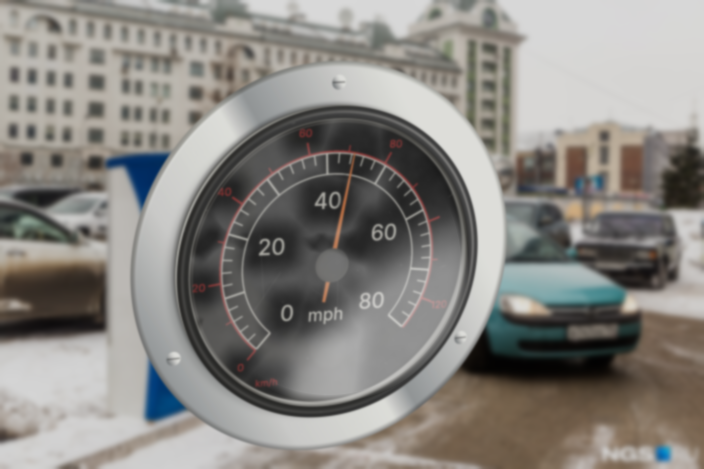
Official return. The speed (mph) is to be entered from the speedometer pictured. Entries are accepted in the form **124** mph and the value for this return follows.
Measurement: **44** mph
